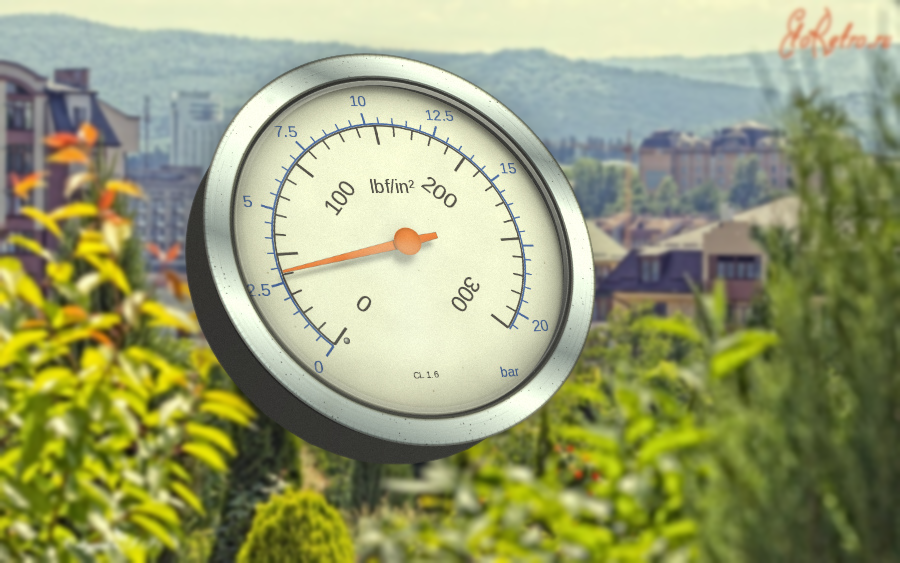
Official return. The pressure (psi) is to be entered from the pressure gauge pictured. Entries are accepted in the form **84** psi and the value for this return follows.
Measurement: **40** psi
